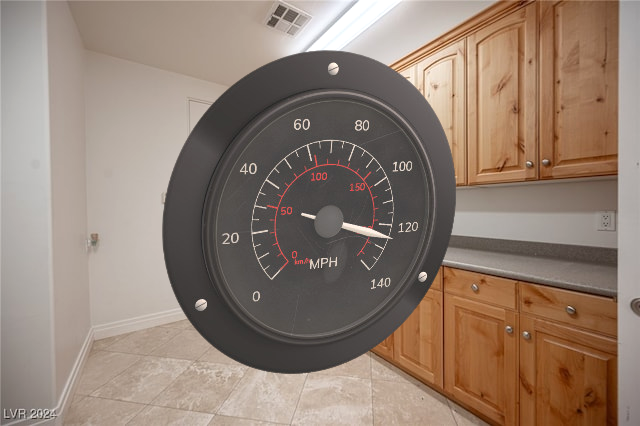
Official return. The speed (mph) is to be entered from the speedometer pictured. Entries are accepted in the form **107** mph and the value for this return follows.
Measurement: **125** mph
